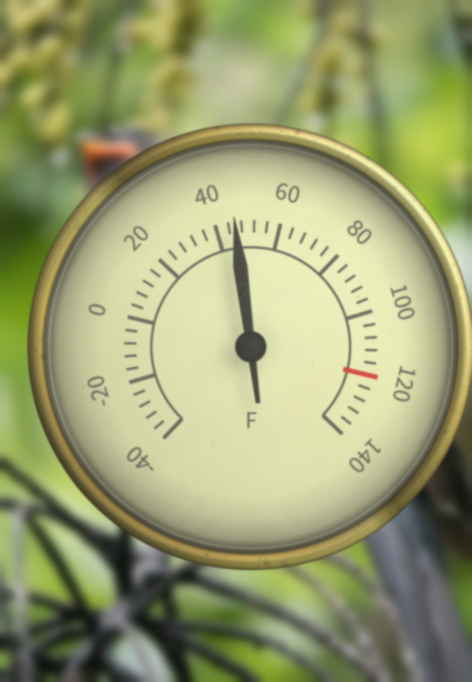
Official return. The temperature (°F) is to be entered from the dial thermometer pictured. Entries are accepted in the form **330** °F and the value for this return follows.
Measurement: **46** °F
